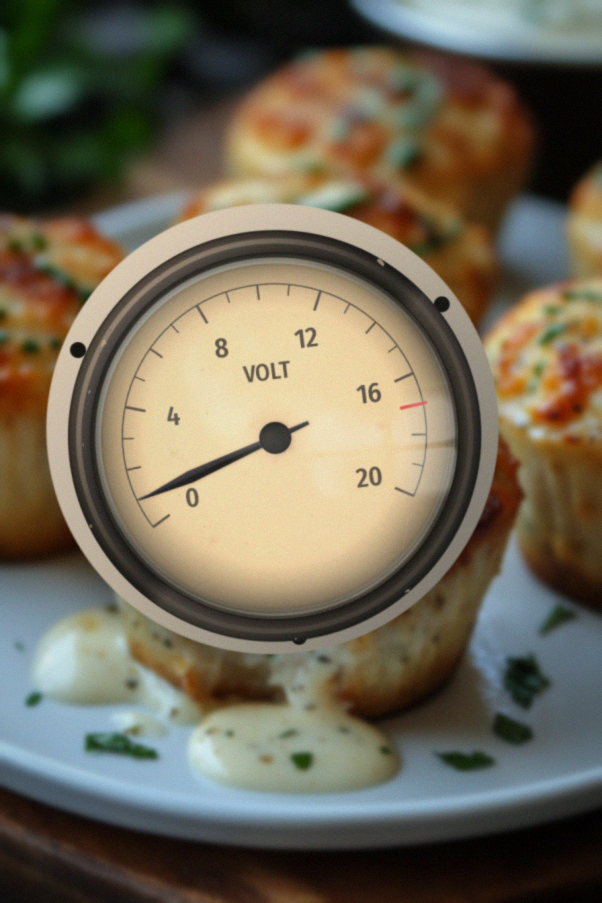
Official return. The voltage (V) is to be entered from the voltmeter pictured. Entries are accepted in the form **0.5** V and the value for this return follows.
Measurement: **1** V
